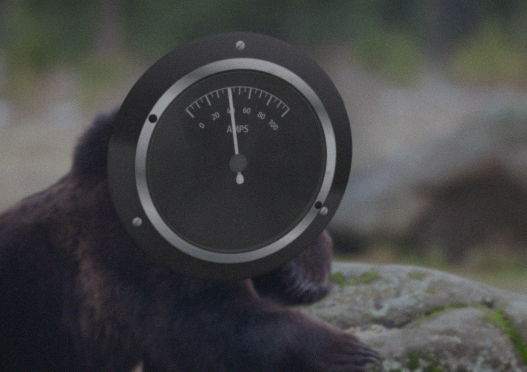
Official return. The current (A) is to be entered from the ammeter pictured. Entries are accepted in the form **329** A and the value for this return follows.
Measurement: **40** A
